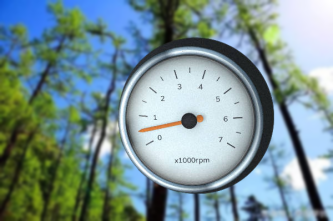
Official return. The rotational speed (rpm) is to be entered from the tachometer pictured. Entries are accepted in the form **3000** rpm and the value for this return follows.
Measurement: **500** rpm
